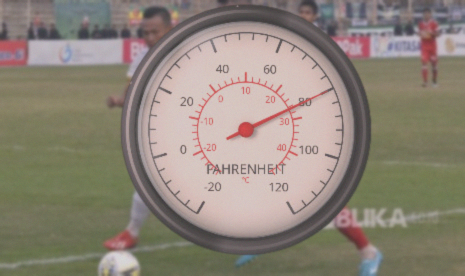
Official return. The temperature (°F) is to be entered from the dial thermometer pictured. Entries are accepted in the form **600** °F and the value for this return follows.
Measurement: **80** °F
